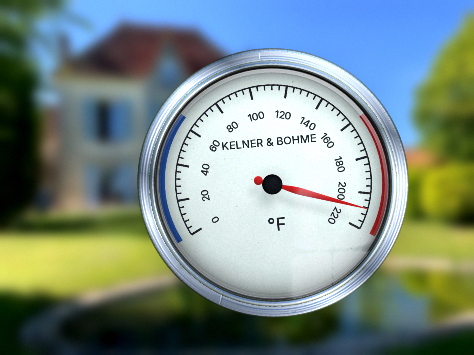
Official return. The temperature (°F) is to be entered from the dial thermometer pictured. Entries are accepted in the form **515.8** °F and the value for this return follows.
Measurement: **208** °F
